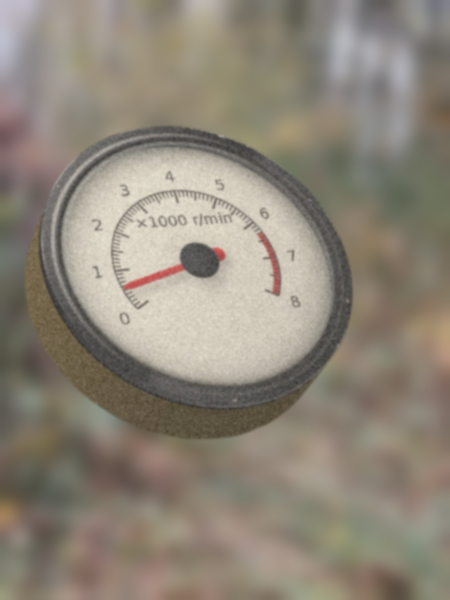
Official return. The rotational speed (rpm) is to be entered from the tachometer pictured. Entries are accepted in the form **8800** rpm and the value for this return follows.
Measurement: **500** rpm
